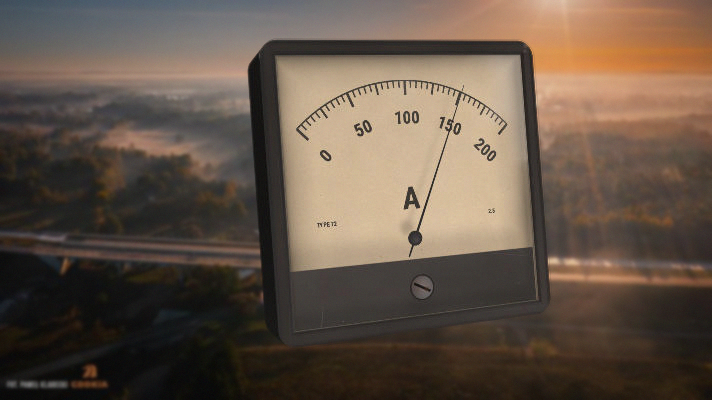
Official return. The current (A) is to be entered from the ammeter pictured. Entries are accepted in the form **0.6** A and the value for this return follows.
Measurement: **150** A
